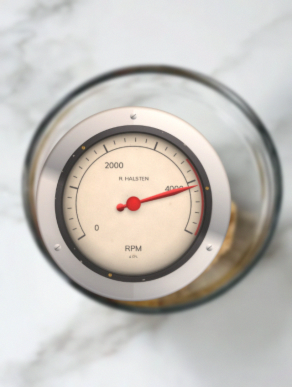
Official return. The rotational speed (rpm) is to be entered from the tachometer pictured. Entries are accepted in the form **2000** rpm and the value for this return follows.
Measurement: **4100** rpm
